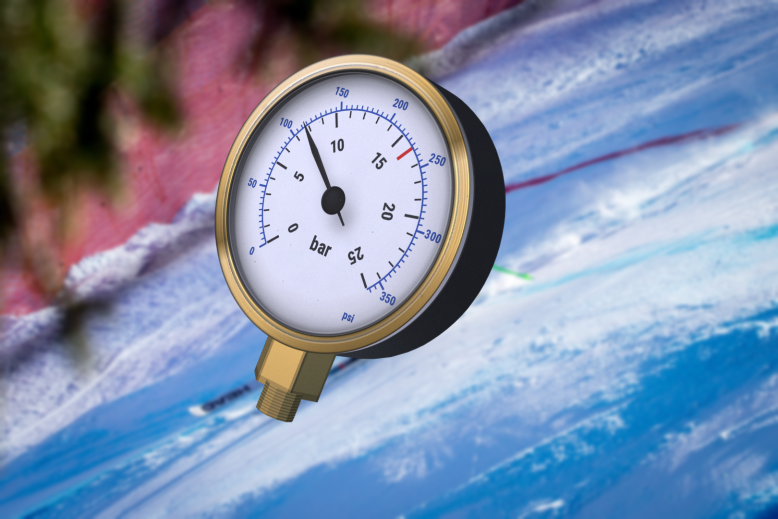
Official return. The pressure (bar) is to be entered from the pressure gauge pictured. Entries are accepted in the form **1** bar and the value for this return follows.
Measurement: **8** bar
